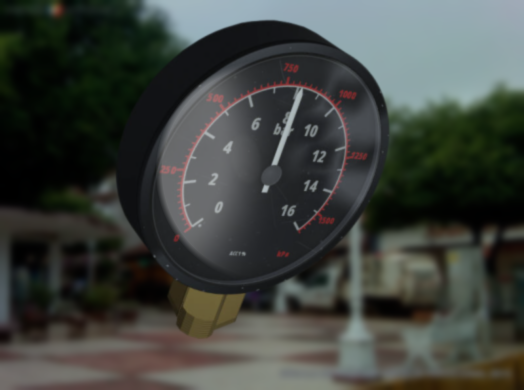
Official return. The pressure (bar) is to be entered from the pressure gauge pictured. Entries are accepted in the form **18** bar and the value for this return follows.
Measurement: **8** bar
